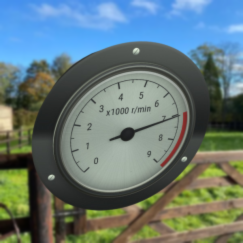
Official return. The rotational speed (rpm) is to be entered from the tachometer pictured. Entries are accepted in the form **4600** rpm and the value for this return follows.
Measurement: **7000** rpm
